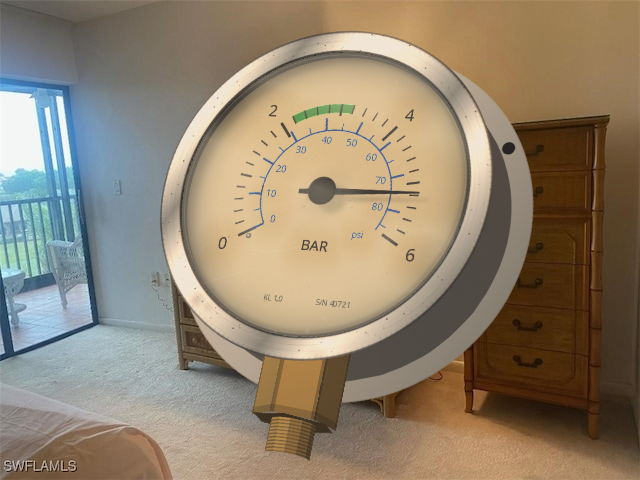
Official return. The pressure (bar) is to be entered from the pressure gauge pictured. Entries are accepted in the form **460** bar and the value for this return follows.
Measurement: **5.2** bar
